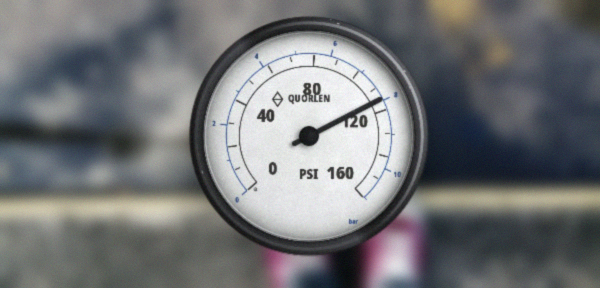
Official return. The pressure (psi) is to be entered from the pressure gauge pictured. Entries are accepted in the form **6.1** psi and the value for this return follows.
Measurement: **115** psi
